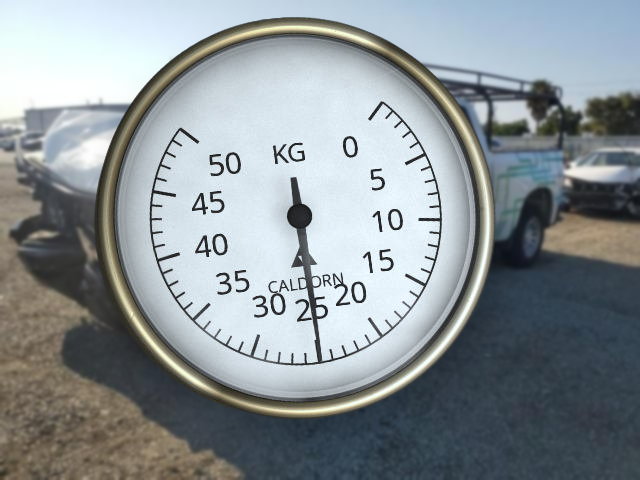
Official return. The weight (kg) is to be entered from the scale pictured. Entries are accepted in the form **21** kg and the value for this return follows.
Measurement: **25** kg
